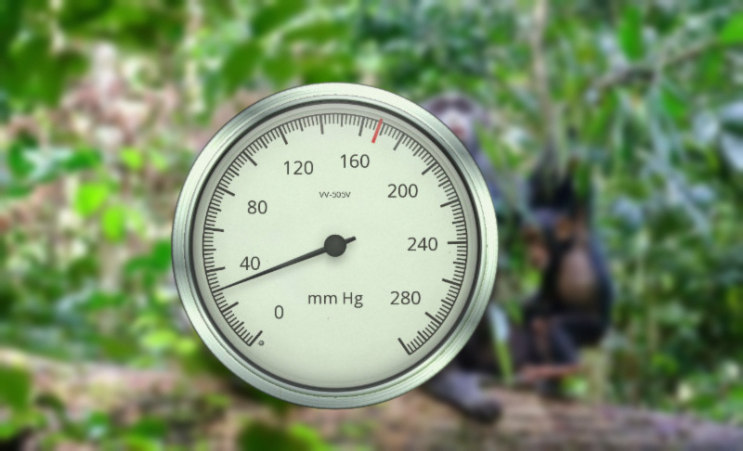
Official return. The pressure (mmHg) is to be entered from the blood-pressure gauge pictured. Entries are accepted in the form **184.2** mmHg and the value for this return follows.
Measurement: **30** mmHg
